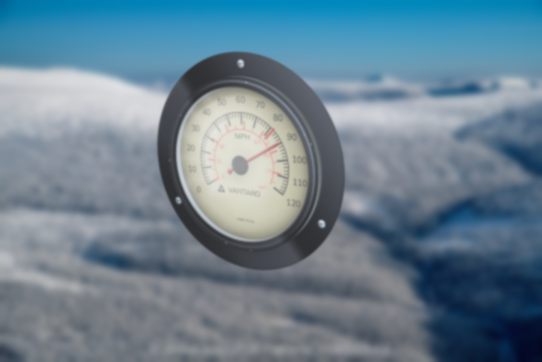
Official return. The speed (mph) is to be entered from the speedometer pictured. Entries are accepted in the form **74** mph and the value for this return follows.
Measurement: **90** mph
